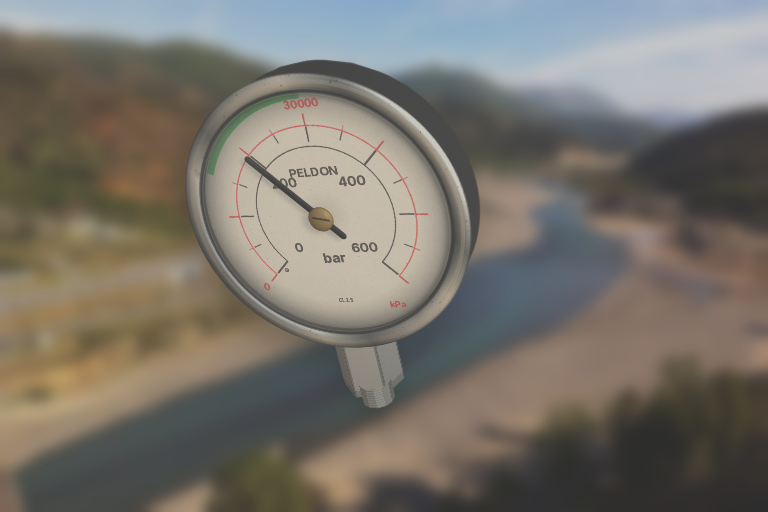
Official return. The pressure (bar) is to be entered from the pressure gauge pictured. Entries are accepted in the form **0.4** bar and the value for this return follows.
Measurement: **200** bar
